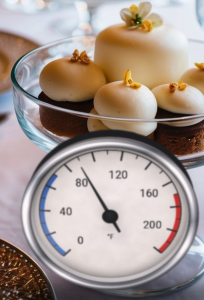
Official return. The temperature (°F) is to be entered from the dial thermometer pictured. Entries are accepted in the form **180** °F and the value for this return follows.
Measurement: **90** °F
